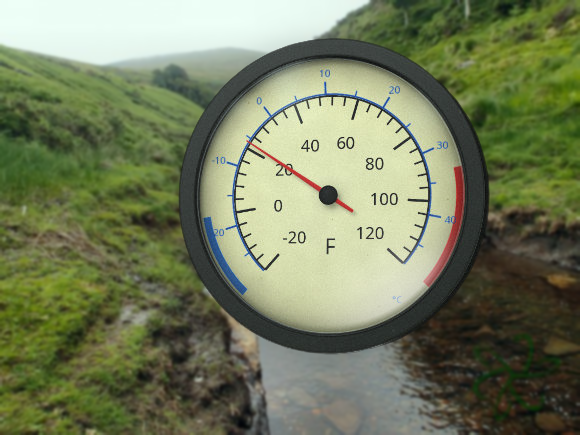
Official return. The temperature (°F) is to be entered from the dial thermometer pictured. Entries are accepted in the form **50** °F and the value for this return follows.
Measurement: **22** °F
